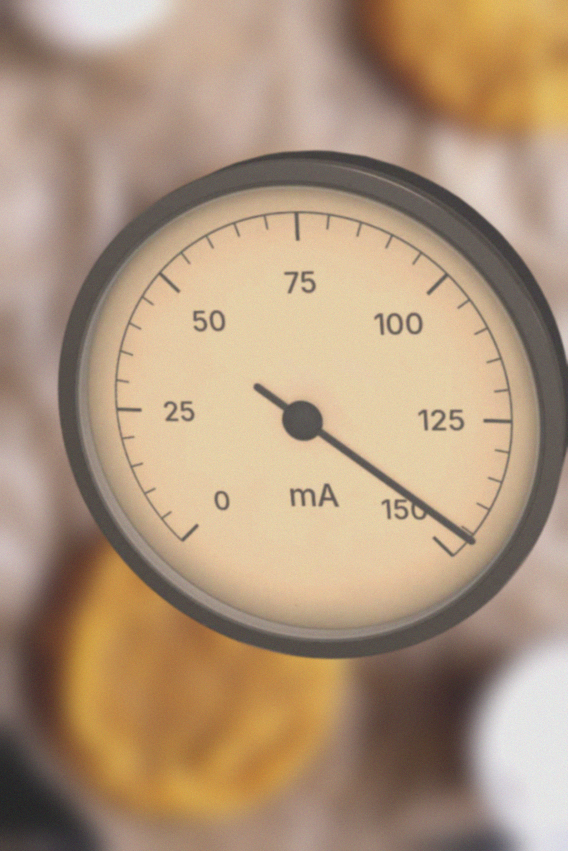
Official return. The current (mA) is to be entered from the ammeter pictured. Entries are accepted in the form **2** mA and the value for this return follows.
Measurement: **145** mA
